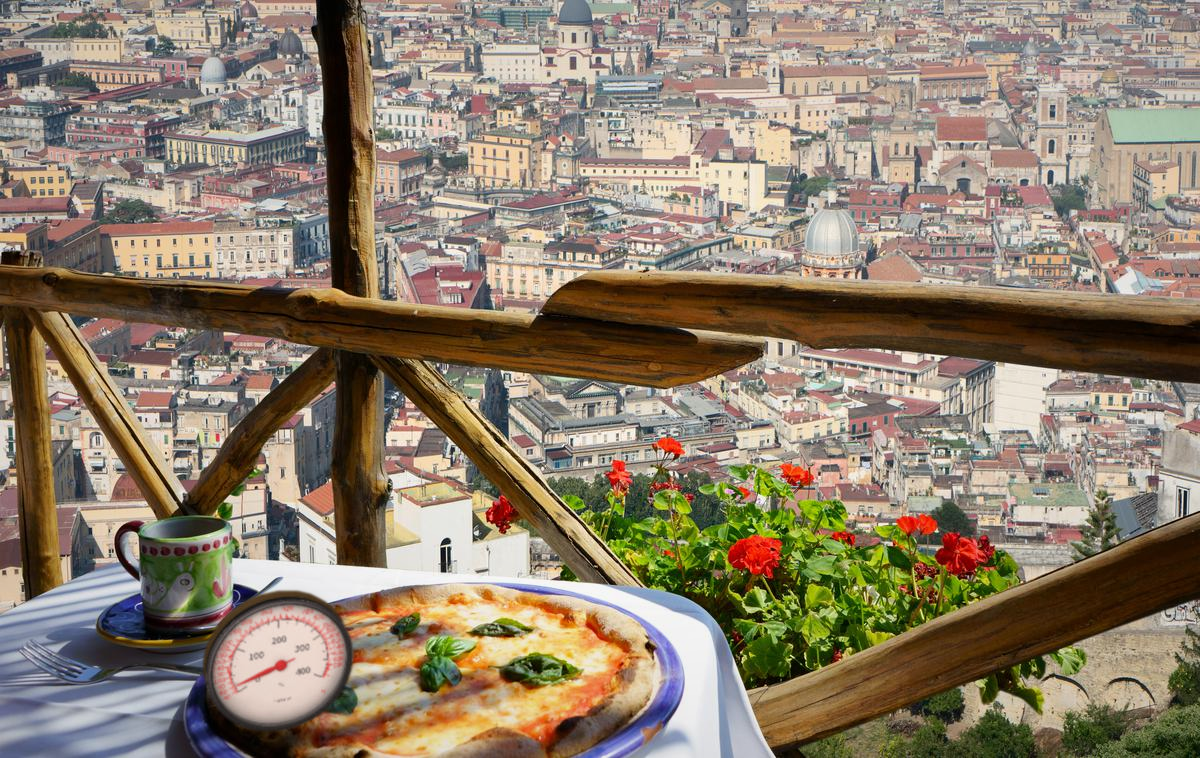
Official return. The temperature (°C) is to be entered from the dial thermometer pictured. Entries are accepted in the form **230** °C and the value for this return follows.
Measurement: **20** °C
